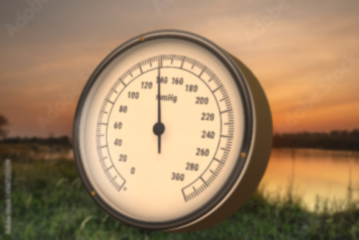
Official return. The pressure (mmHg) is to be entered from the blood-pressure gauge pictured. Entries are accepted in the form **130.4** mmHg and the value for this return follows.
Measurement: **140** mmHg
